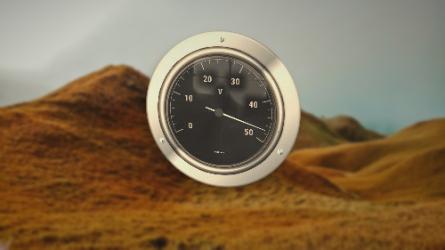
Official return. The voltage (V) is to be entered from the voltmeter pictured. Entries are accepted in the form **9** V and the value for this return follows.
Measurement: **47** V
